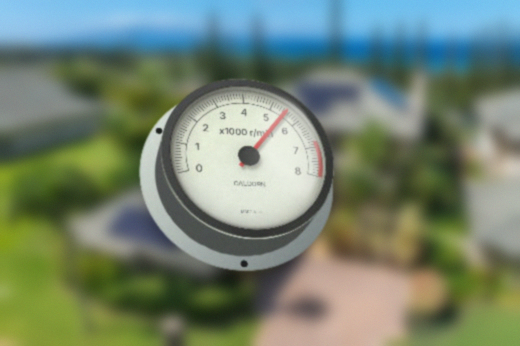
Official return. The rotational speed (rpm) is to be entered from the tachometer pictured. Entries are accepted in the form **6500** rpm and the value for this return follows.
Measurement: **5500** rpm
